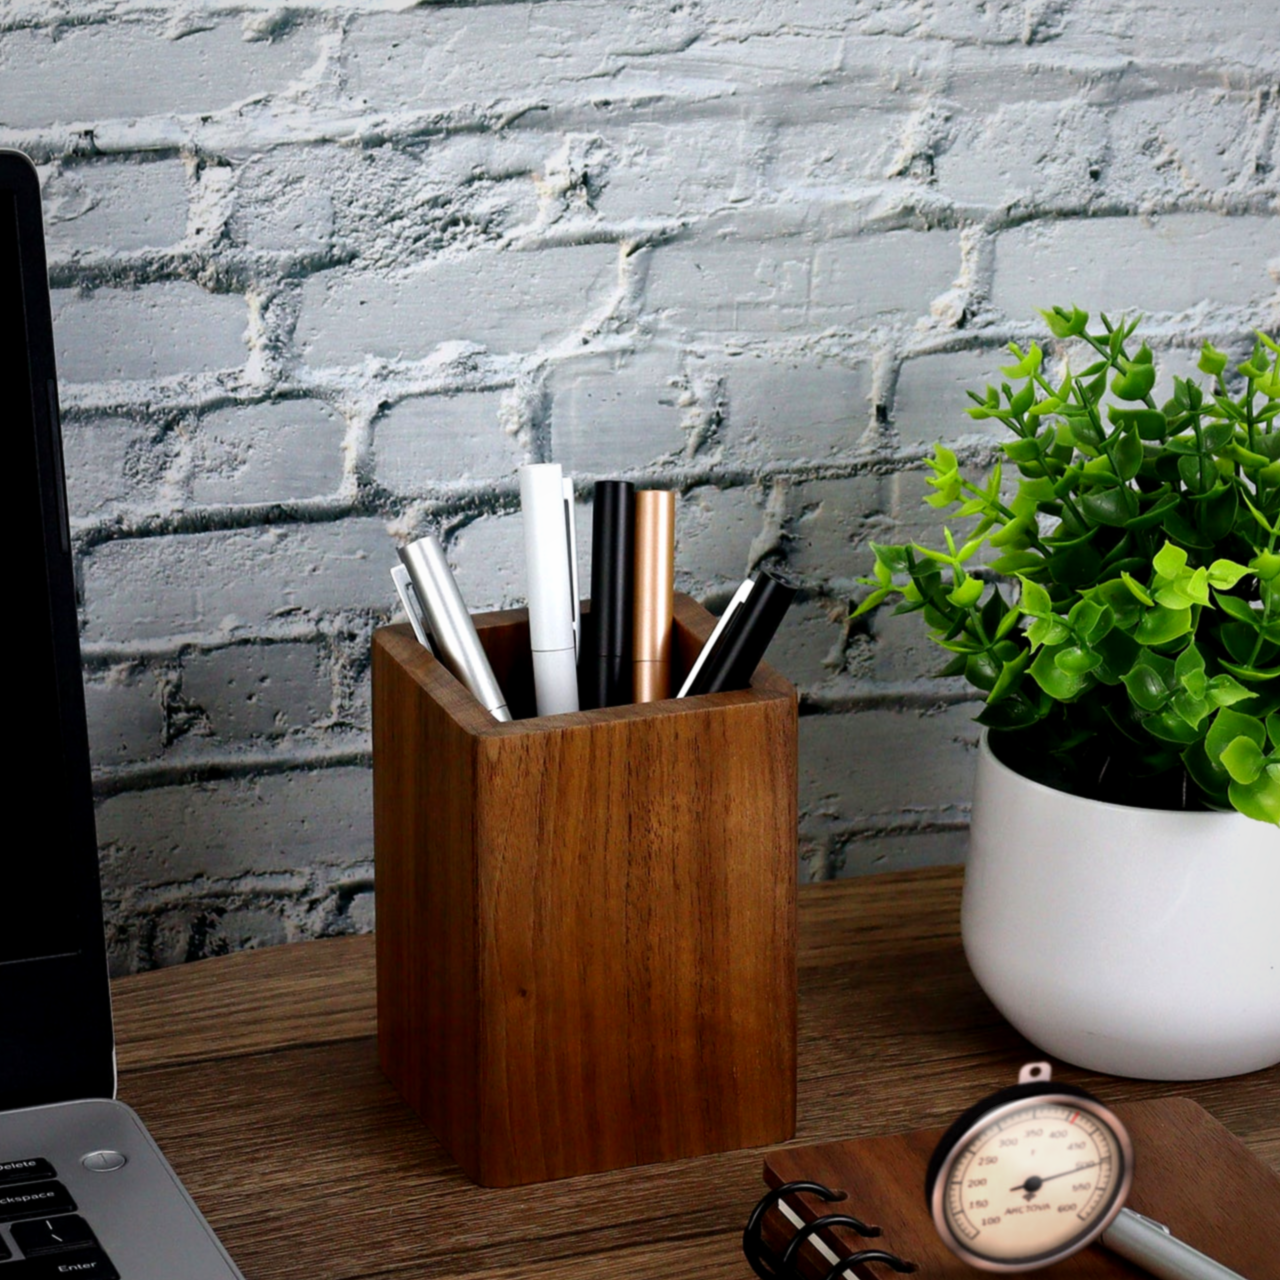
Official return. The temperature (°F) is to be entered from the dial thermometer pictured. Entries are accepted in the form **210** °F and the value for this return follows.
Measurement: **500** °F
